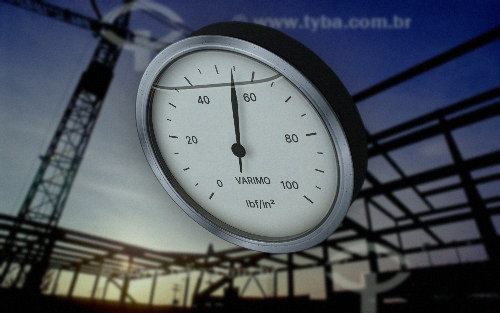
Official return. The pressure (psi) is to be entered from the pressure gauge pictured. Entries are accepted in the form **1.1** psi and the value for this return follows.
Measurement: **55** psi
